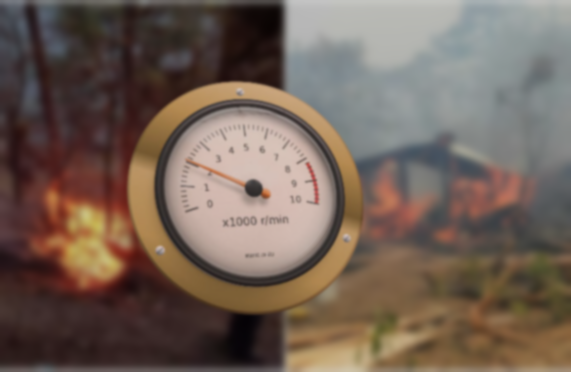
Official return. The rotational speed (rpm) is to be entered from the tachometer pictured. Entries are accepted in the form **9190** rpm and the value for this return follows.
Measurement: **2000** rpm
